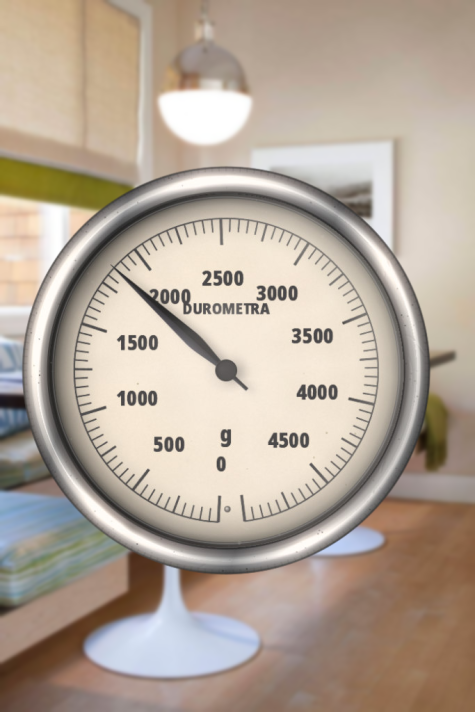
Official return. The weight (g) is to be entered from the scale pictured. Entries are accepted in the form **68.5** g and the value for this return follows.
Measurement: **1850** g
